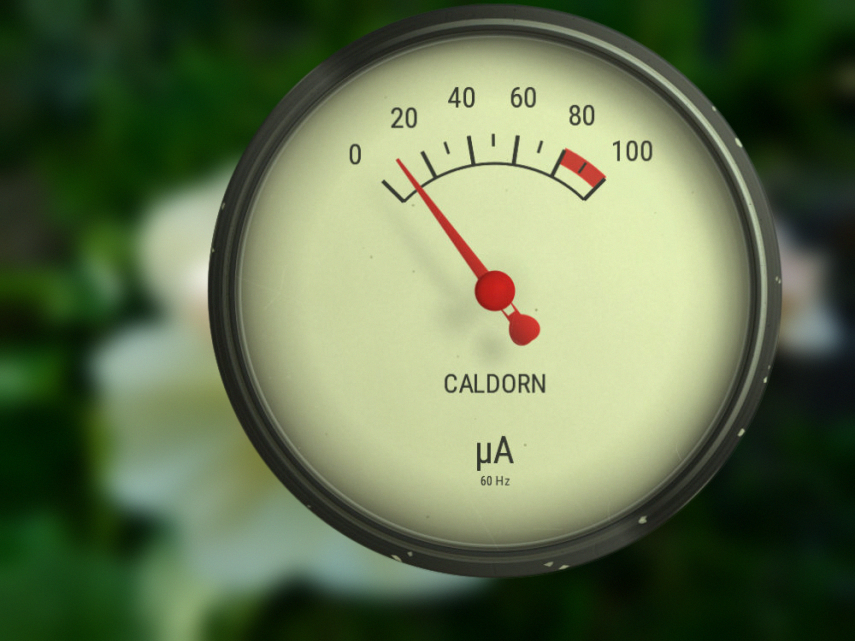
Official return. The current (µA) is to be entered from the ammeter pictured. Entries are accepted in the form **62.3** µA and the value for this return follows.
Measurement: **10** µA
